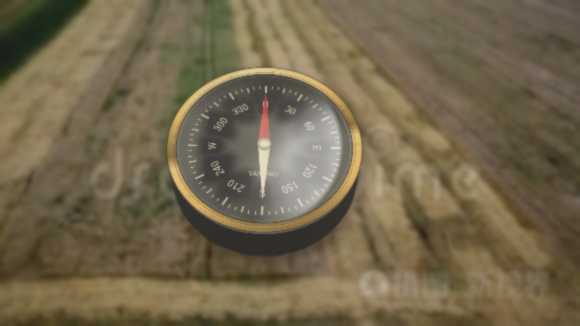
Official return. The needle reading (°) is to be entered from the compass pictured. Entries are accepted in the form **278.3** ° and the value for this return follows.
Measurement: **0** °
